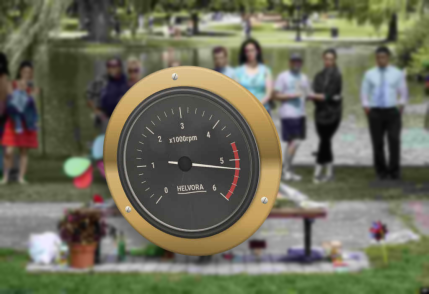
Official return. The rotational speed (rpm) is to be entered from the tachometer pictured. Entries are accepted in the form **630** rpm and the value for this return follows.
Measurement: **5200** rpm
